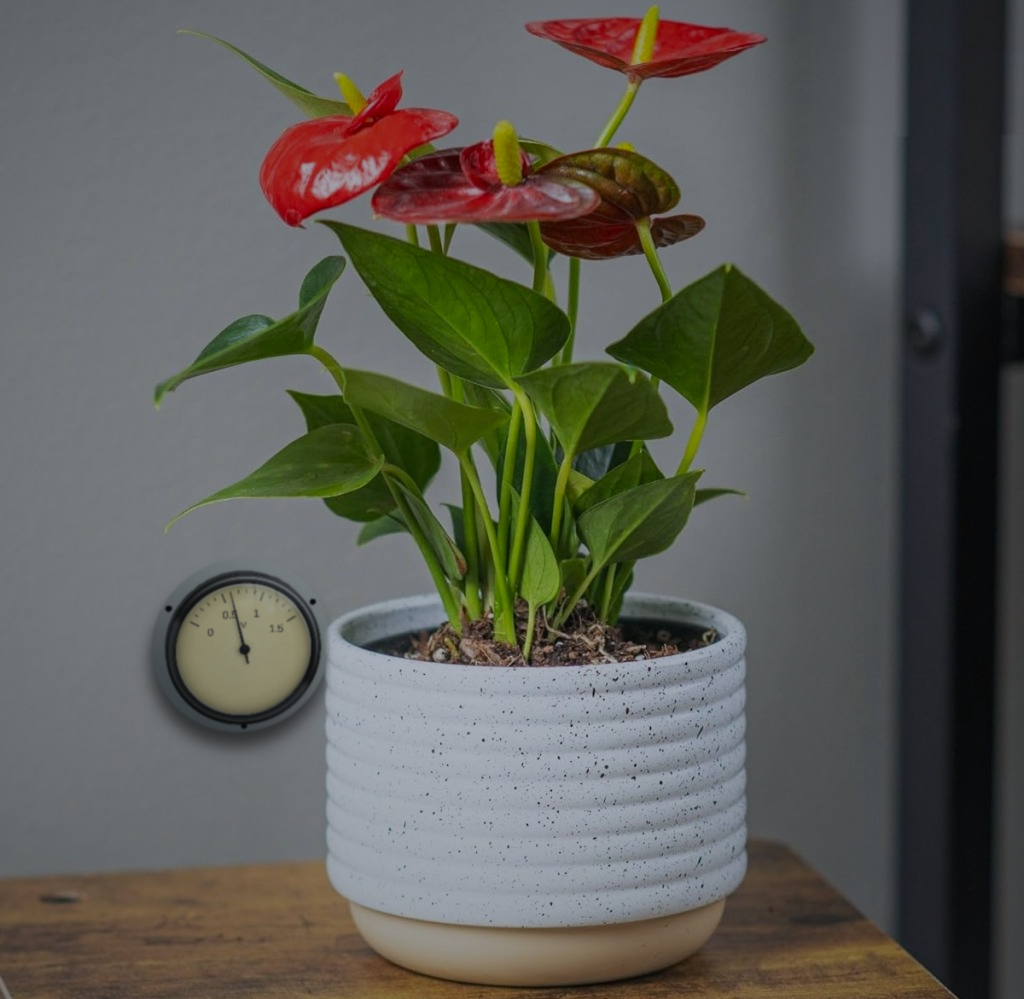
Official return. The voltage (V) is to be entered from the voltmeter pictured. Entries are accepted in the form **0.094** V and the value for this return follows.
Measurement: **0.6** V
